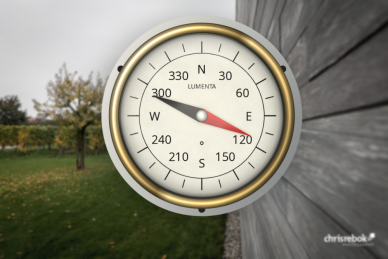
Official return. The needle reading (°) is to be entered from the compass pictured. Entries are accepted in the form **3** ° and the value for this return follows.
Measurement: **112.5** °
